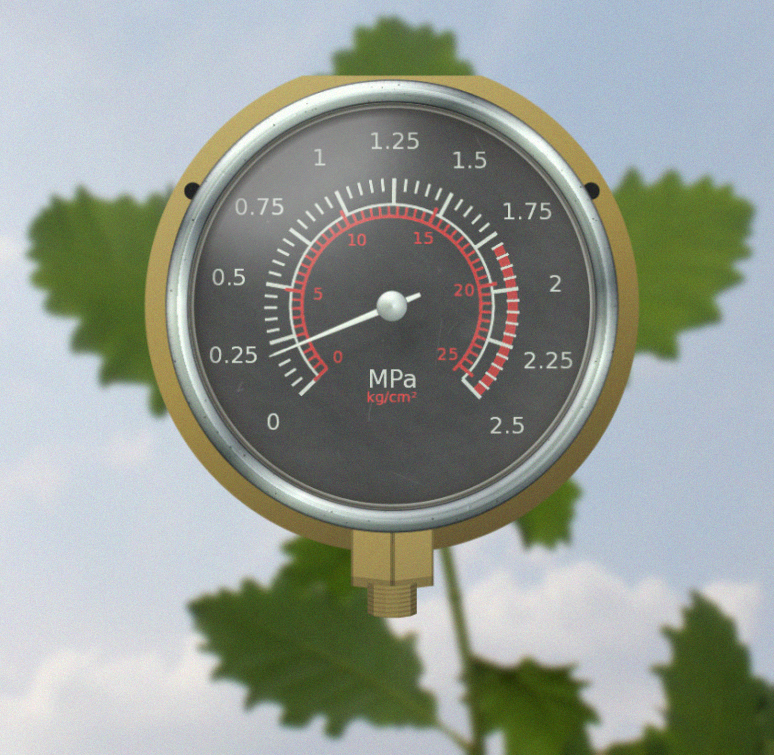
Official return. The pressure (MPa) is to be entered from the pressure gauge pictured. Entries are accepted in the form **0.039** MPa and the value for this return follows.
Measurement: **0.2** MPa
